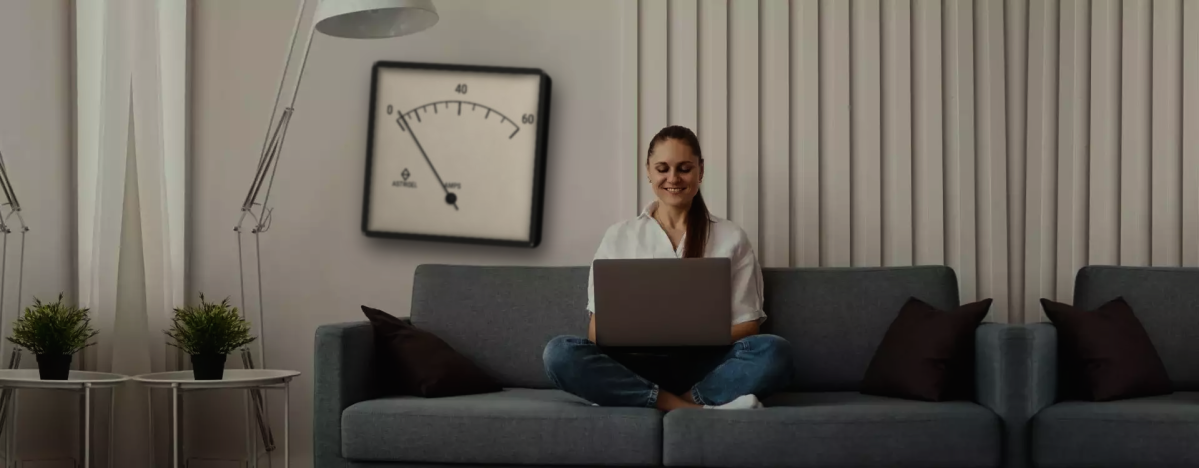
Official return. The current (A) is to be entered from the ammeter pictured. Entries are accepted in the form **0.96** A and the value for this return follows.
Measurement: **10** A
